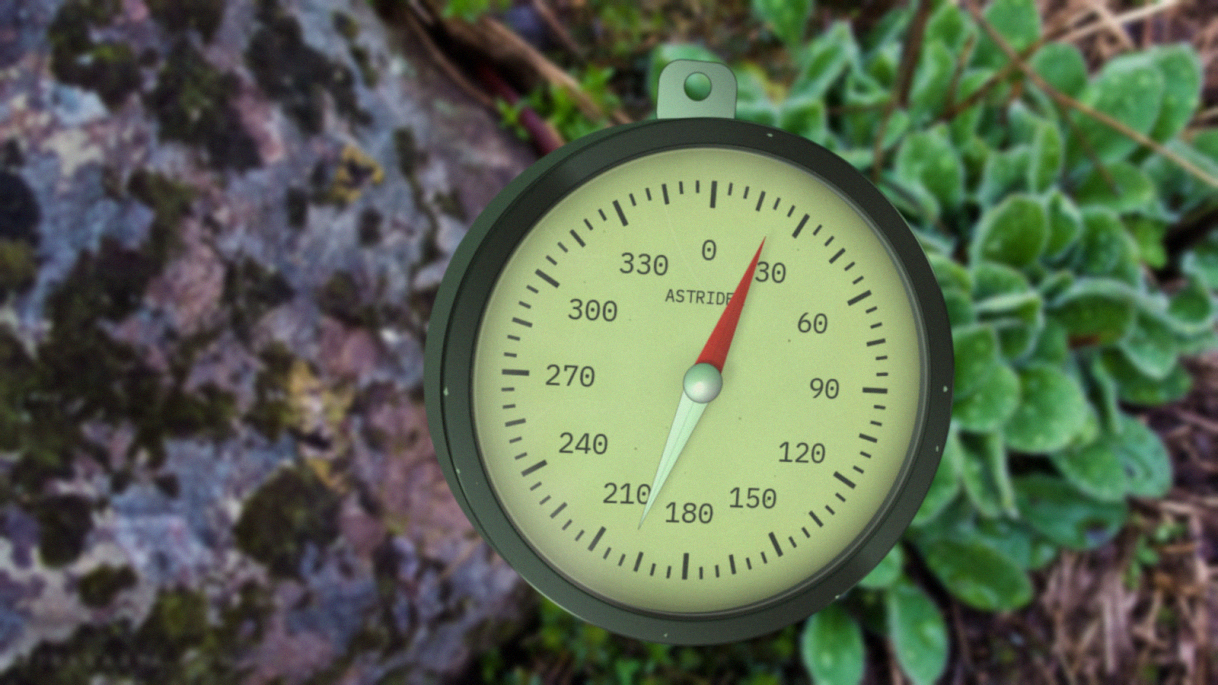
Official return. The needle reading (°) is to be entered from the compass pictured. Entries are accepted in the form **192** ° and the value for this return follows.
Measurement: **20** °
